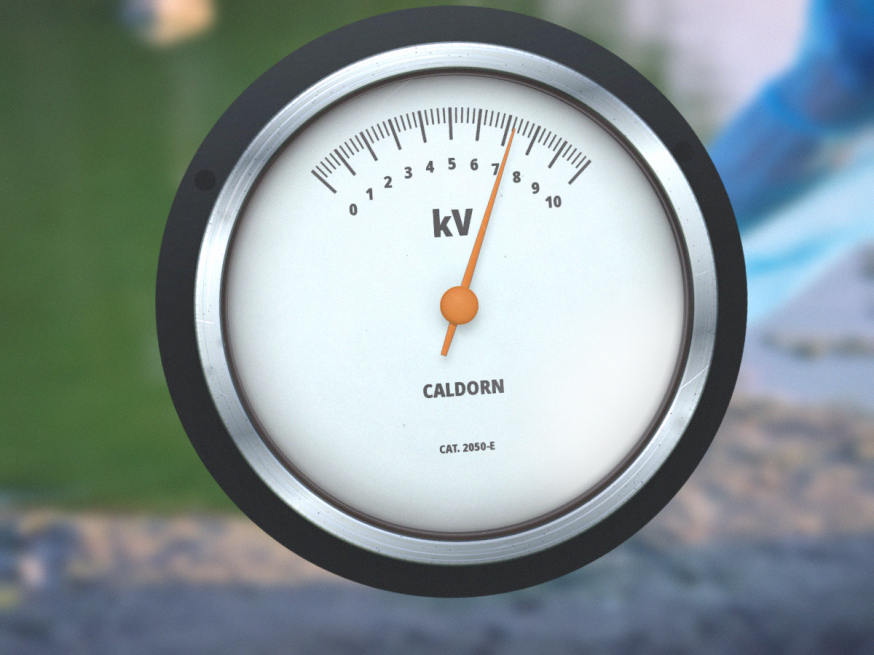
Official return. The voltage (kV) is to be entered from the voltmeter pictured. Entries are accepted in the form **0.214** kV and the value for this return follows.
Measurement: **7.2** kV
